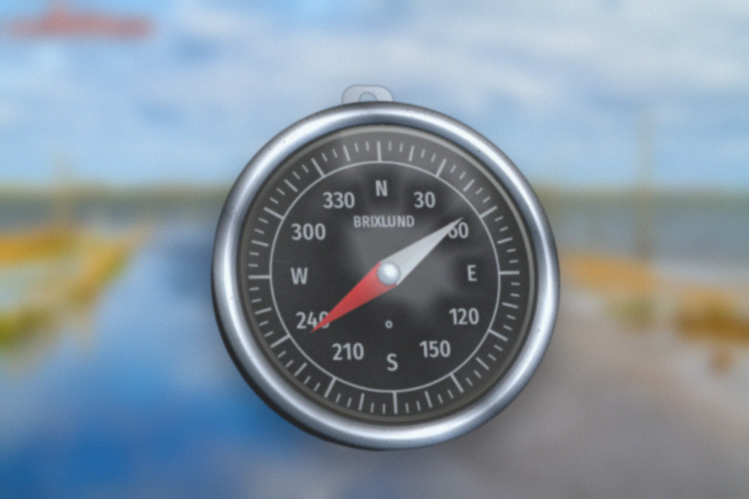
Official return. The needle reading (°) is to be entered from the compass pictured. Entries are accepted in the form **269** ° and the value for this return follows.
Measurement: **235** °
